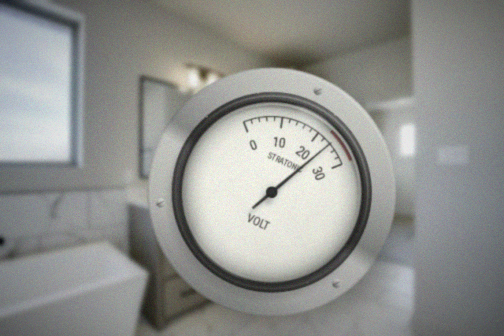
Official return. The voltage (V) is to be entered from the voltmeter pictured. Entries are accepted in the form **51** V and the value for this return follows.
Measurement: **24** V
